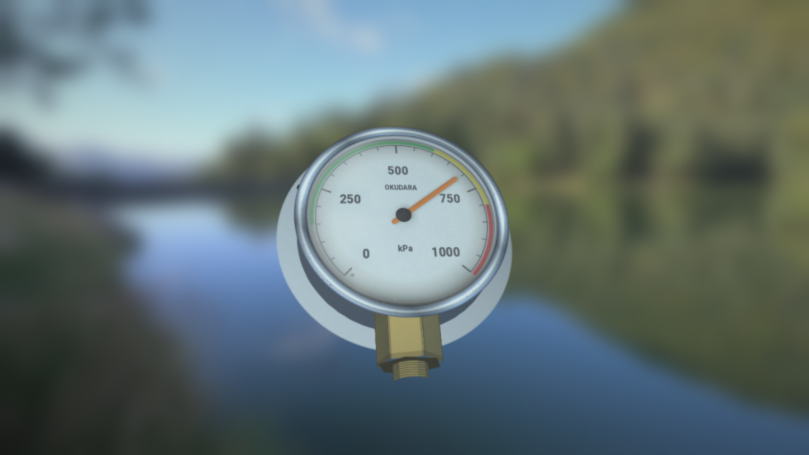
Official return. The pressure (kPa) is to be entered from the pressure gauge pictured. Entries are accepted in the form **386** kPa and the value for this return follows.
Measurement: **700** kPa
